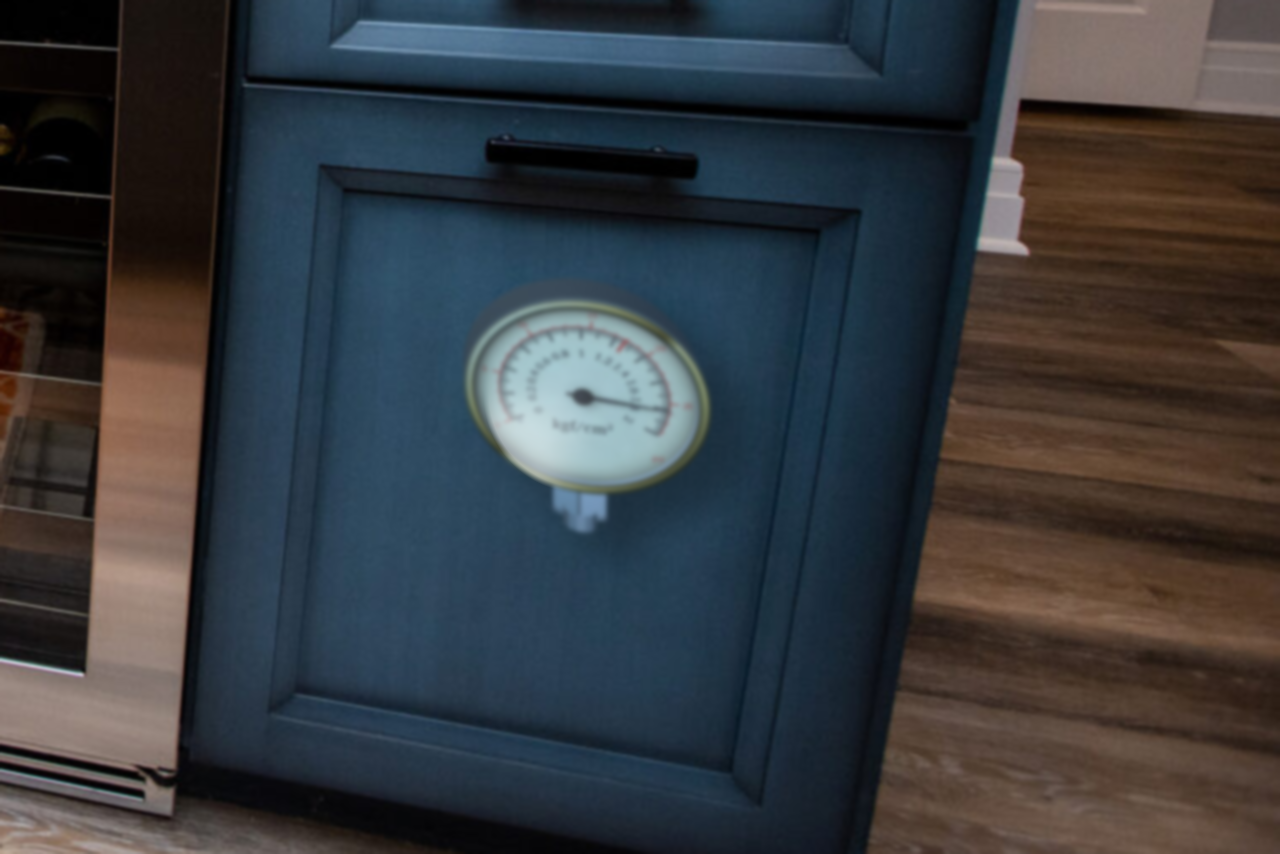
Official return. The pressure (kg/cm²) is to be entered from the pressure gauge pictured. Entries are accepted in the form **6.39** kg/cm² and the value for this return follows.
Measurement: **1.8** kg/cm²
